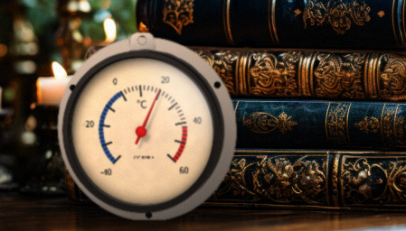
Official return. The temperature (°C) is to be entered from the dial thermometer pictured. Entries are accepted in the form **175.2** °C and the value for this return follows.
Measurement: **20** °C
